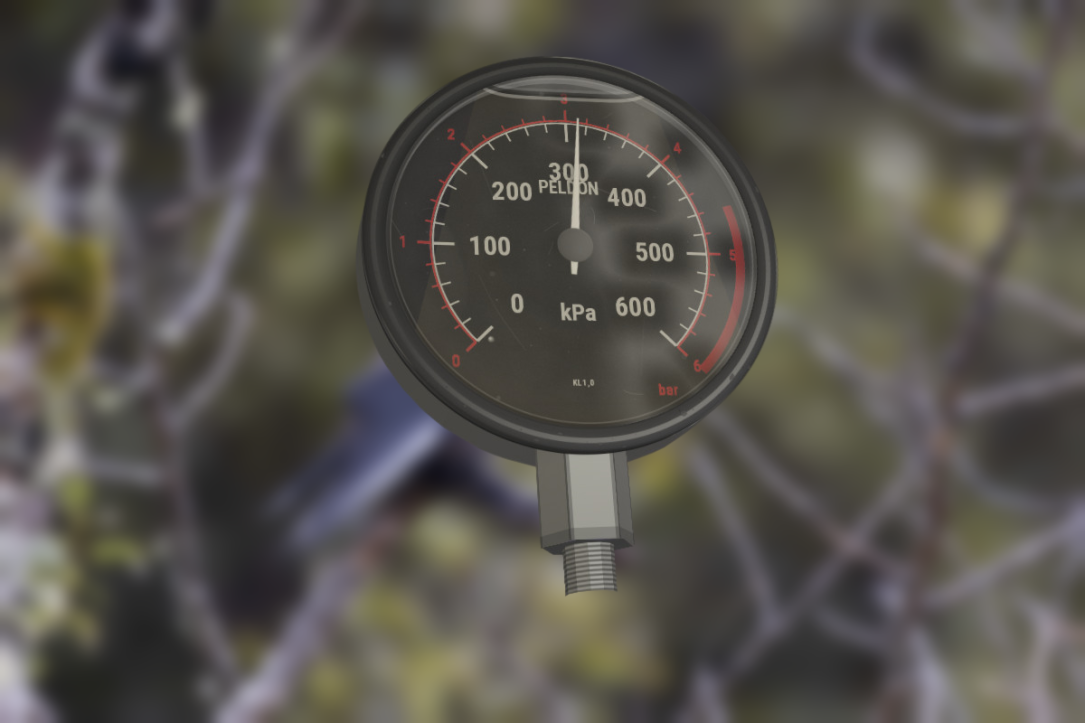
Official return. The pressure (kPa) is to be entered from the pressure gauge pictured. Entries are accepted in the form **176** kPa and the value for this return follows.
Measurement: **310** kPa
